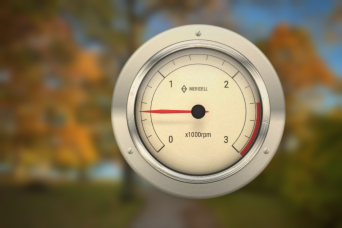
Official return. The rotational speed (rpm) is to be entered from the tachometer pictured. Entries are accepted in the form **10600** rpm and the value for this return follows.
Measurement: **500** rpm
